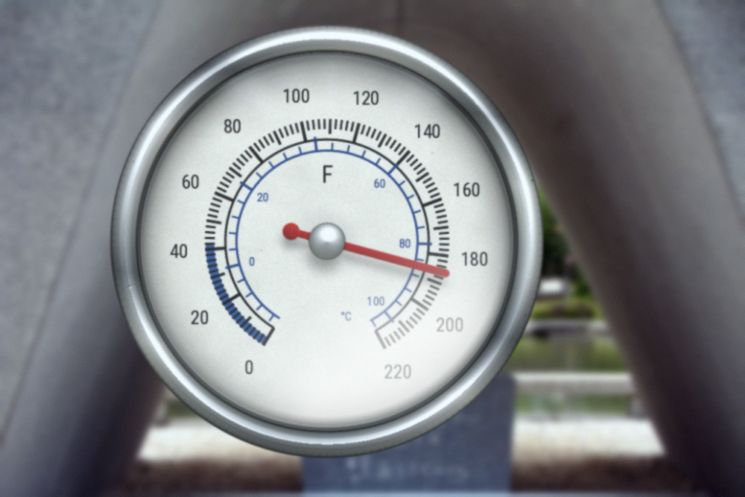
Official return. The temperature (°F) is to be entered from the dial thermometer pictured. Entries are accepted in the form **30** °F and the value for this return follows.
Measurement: **186** °F
